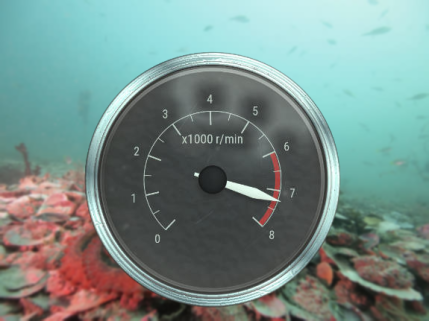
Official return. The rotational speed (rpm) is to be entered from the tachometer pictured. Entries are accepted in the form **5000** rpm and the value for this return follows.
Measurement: **7250** rpm
